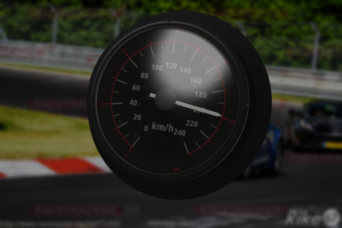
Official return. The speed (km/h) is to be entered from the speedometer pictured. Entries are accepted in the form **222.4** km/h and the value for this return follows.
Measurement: **200** km/h
